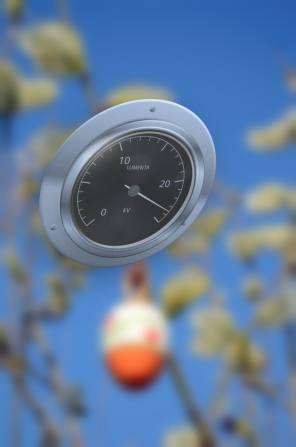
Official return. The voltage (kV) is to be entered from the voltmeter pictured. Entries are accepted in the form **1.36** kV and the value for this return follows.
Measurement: **23.5** kV
